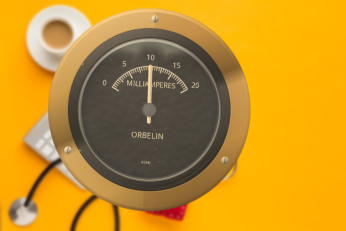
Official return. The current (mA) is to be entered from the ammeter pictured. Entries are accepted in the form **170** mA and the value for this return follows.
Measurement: **10** mA
